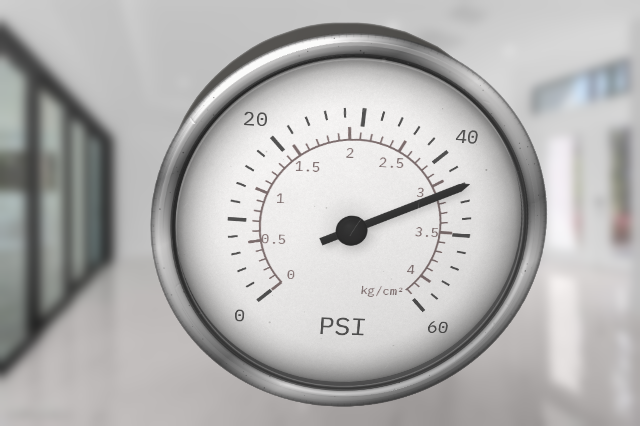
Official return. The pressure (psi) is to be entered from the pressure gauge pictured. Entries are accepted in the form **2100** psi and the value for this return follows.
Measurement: **44** psi
